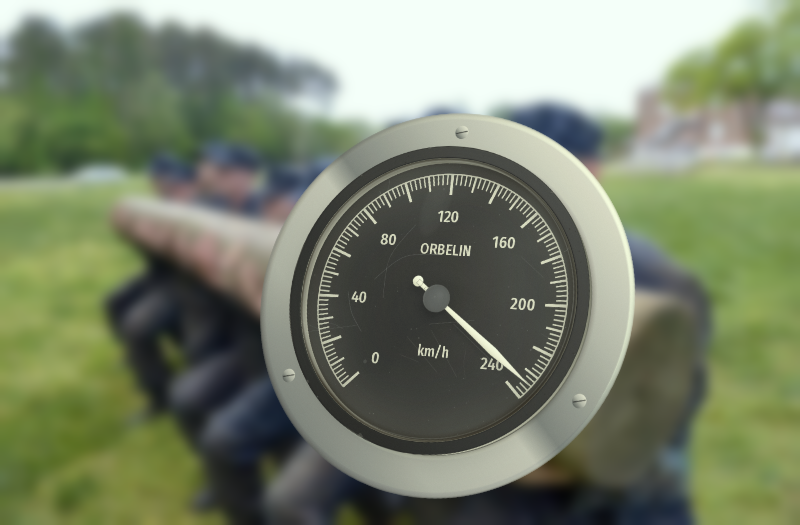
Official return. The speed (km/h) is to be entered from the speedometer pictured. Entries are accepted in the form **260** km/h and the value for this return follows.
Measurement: **234** km/h
